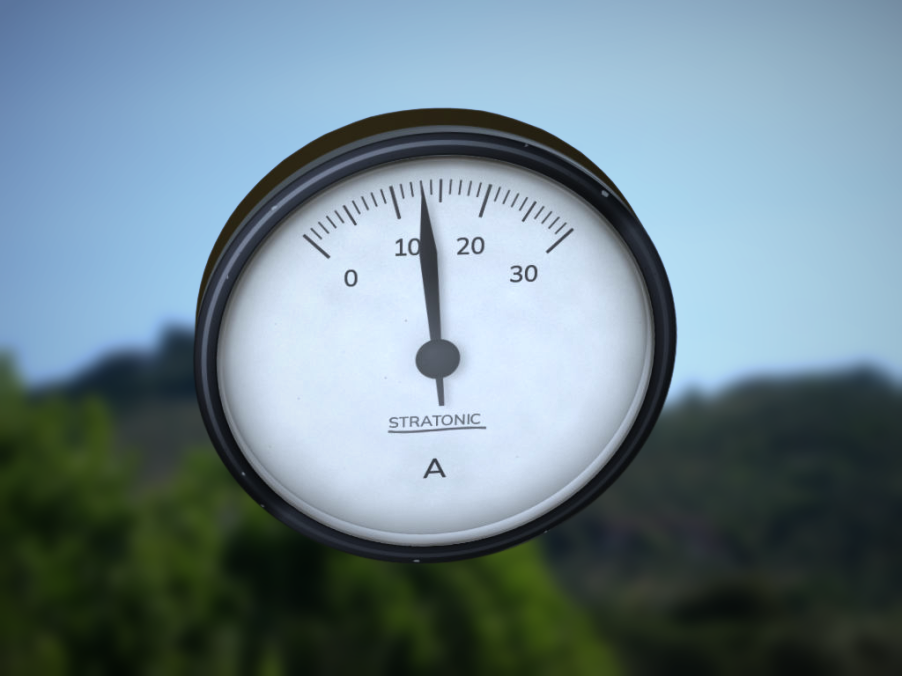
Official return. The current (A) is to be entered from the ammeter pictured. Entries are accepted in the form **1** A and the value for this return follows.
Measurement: **13** A
